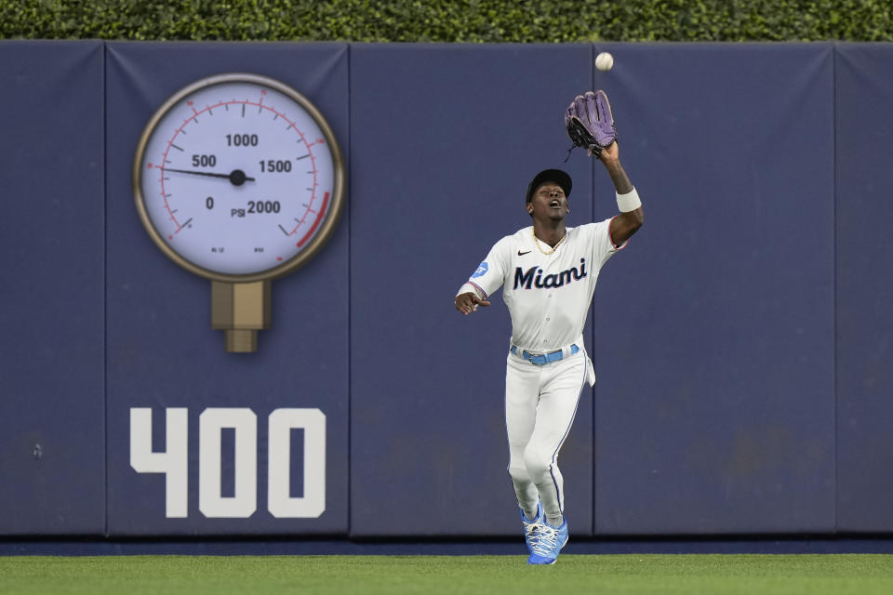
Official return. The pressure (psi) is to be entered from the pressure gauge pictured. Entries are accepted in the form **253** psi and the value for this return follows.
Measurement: **350** psi
